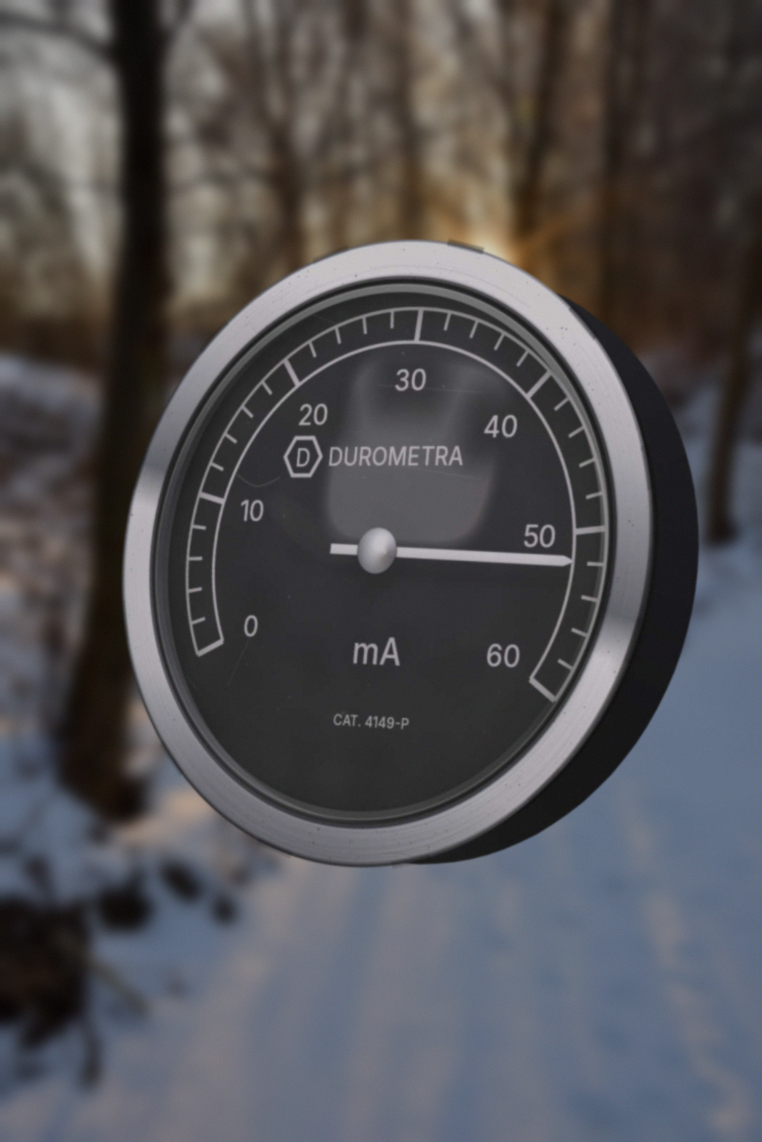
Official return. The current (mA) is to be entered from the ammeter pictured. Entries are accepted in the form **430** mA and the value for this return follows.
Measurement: **52** mA
